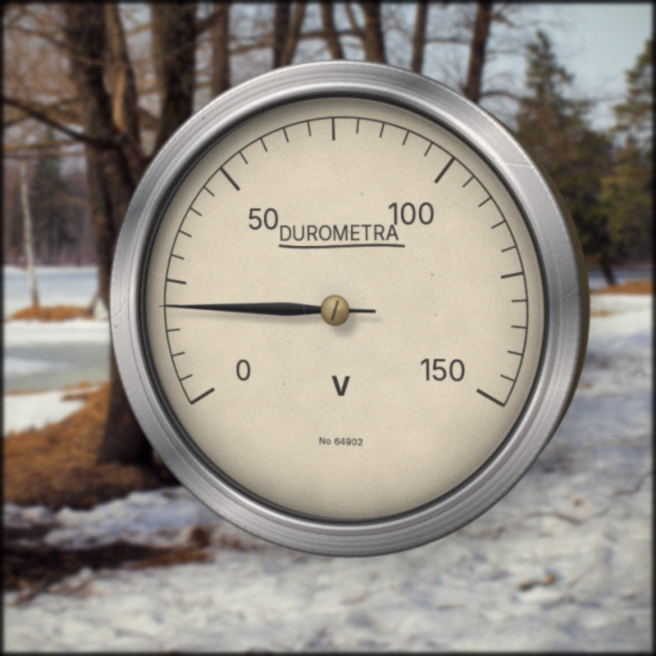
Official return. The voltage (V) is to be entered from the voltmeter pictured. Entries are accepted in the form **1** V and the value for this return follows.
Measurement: **20** V
